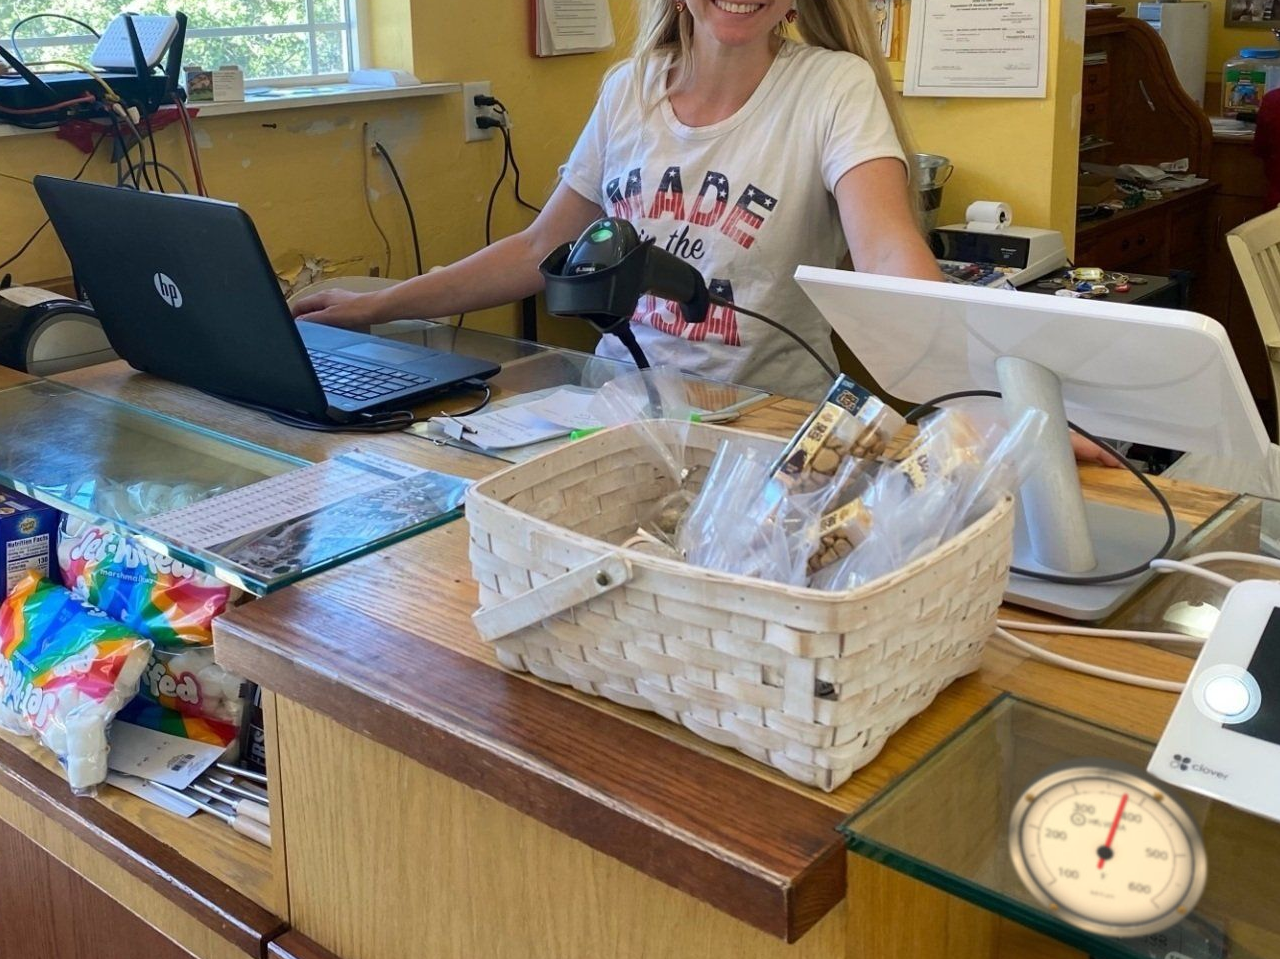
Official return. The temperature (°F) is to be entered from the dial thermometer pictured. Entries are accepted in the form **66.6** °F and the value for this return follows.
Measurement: **375** °F
